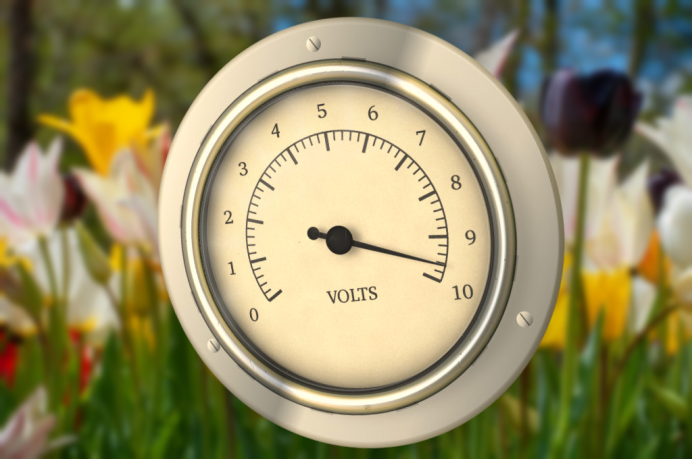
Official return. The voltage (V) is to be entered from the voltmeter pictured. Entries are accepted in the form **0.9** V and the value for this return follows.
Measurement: **9.6** V
